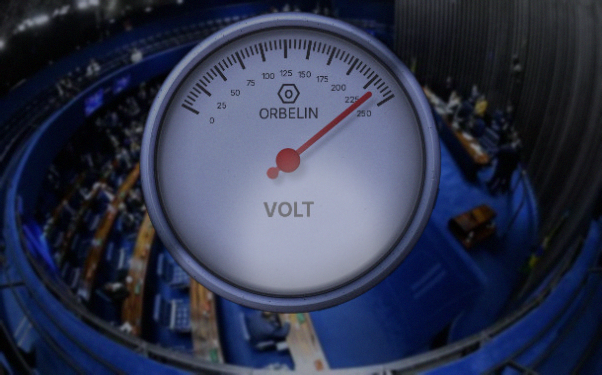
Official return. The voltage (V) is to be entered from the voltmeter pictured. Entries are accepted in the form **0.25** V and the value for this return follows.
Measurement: **235** V
